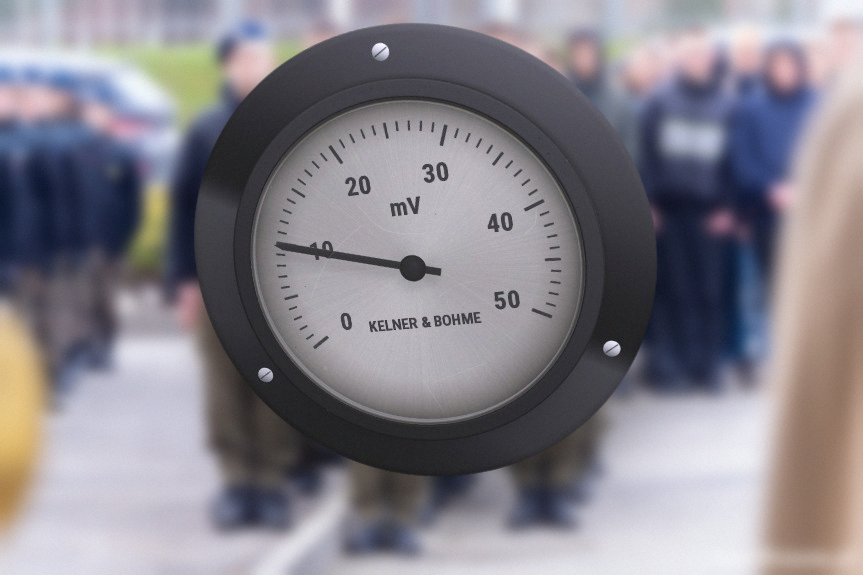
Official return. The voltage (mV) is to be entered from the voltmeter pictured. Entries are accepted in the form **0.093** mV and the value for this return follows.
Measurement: **10** mV
